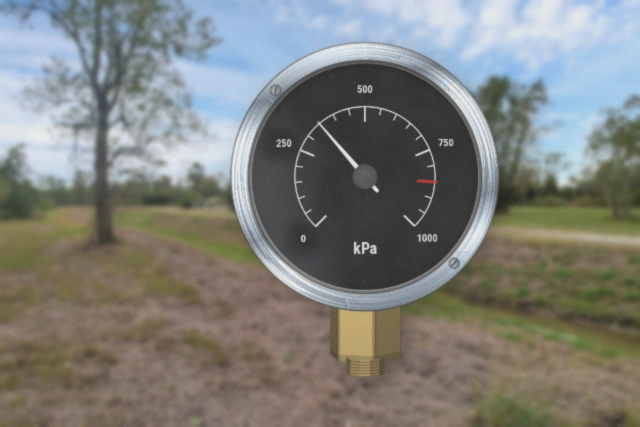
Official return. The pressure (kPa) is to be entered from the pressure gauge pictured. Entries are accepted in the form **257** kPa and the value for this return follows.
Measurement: **350** kPa
